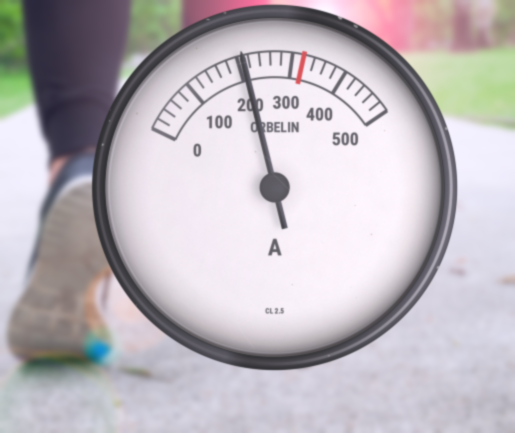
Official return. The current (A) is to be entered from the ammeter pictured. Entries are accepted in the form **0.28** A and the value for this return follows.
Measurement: **210** A
